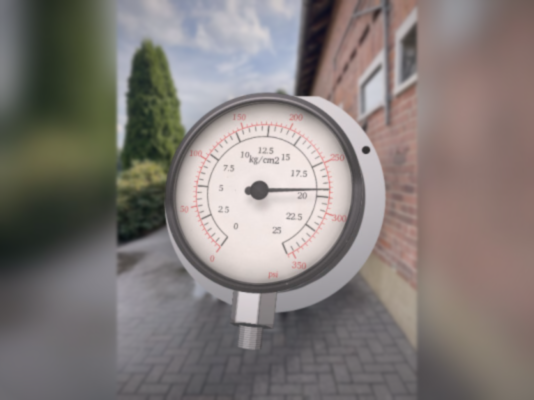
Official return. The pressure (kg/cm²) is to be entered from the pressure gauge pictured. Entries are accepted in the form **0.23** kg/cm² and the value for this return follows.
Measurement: **19.5** kg/cm²
